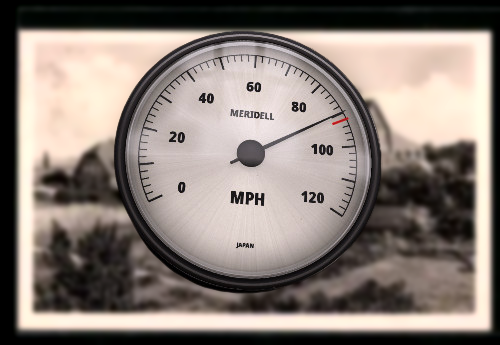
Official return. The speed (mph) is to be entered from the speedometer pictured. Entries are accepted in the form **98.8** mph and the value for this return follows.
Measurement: **90** mph
